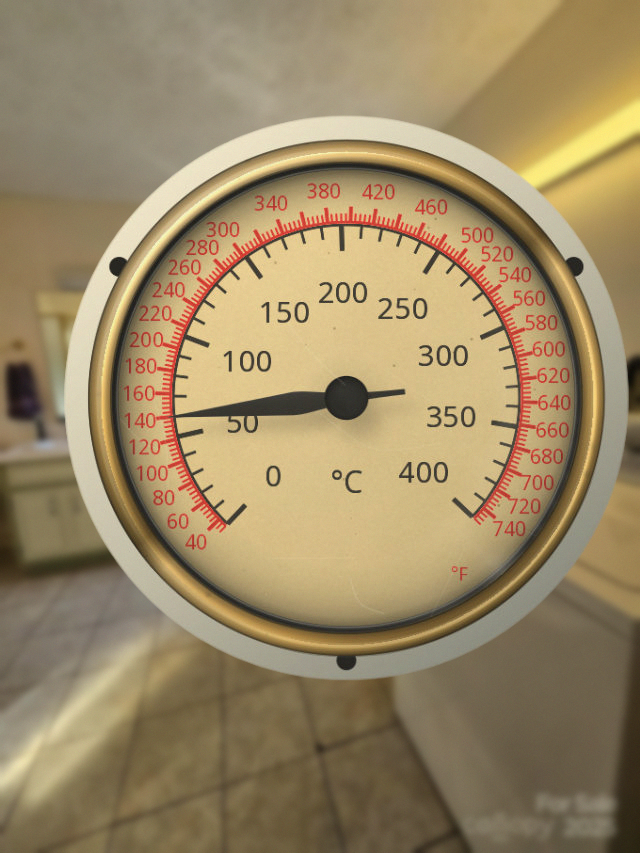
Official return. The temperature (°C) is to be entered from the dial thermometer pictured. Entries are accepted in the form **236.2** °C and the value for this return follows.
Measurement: **60** °C
